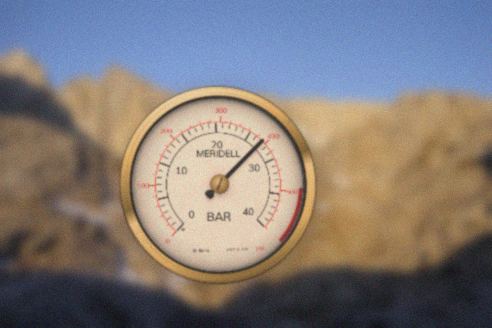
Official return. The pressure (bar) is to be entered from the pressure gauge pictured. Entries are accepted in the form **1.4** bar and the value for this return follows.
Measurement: **27** bar
